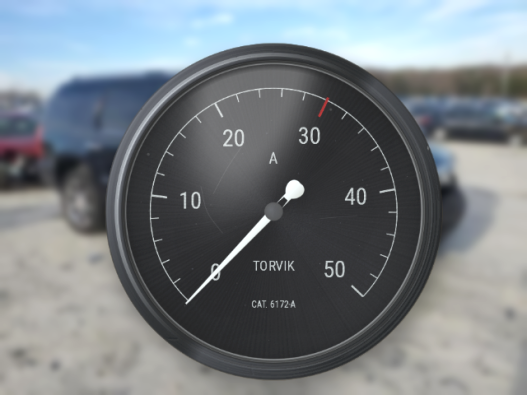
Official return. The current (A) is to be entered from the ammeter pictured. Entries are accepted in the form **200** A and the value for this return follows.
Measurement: **0** A
